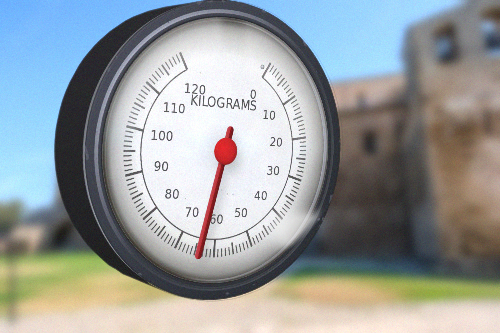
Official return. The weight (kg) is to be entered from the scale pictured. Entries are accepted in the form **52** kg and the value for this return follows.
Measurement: **65** kg
